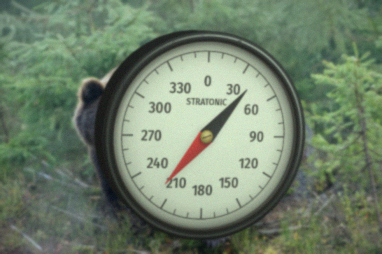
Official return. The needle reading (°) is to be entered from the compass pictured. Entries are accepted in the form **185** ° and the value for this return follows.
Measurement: **220** °
